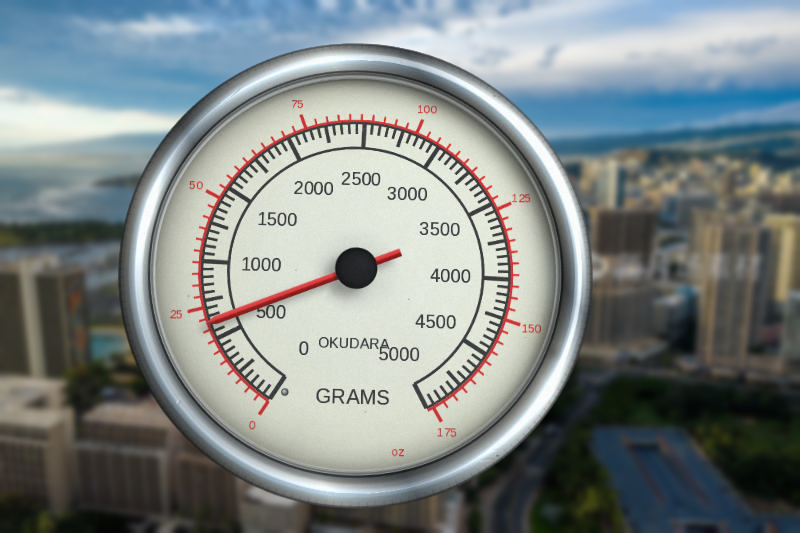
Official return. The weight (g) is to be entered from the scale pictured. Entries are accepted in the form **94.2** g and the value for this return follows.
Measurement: **600** g
